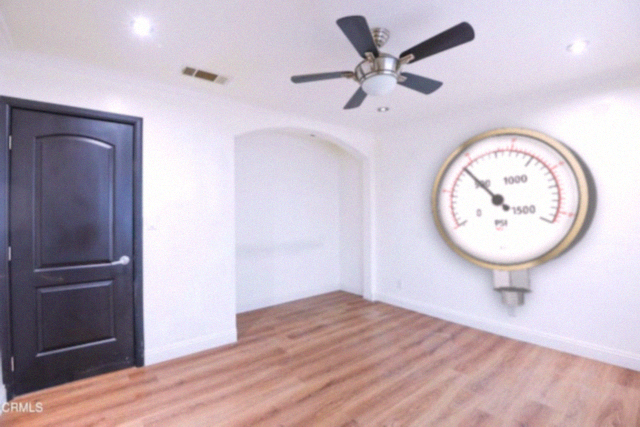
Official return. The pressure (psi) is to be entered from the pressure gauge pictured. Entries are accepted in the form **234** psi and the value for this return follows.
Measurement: **500** psi
